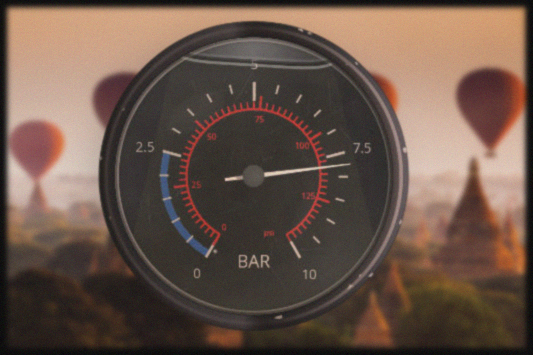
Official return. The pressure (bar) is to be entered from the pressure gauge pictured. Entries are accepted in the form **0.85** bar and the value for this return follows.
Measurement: **7.75** bar
